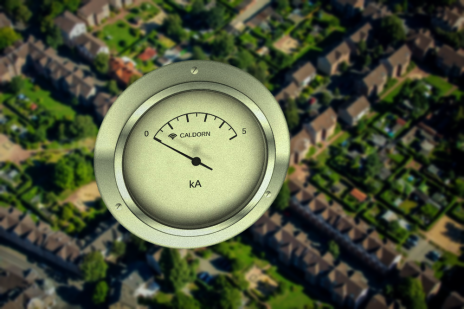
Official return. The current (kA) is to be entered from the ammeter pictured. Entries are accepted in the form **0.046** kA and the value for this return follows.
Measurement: **0** kA
